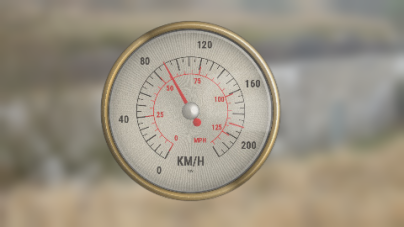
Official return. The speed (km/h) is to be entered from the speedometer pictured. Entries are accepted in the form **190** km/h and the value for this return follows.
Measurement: **90** km/h
